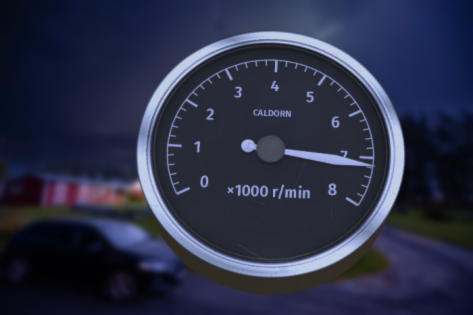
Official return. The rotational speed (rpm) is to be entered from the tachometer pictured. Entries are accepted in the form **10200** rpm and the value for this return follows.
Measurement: **7200** rpm
